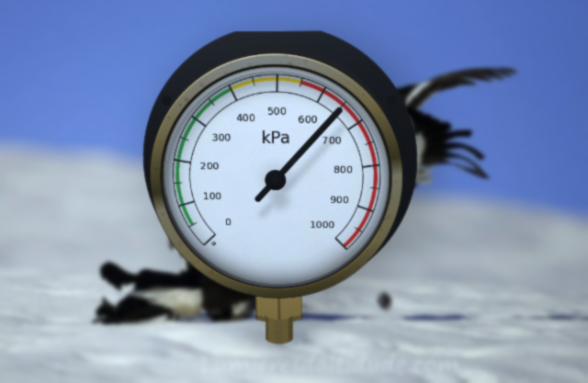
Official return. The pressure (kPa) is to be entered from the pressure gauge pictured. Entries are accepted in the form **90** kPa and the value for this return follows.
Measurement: **650** kPa
